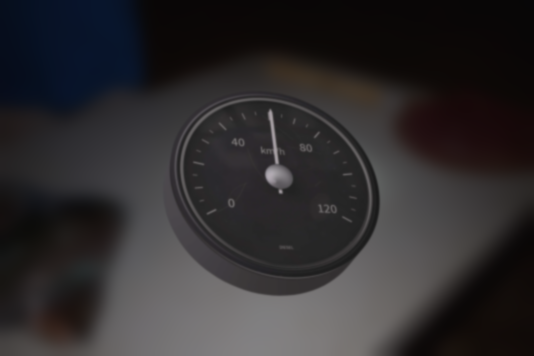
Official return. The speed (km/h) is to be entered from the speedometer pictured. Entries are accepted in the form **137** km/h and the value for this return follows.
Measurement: **60** km/h
